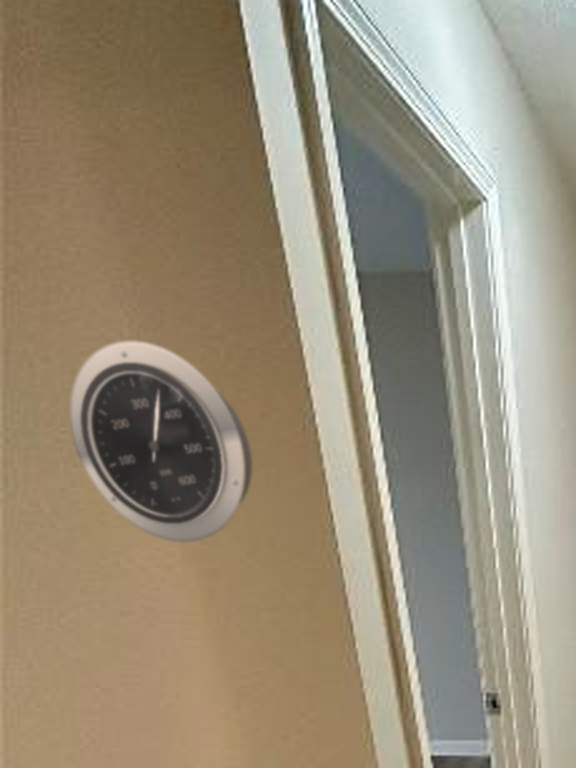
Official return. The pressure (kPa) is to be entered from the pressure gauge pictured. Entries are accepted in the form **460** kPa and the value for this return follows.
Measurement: **360** kPa
